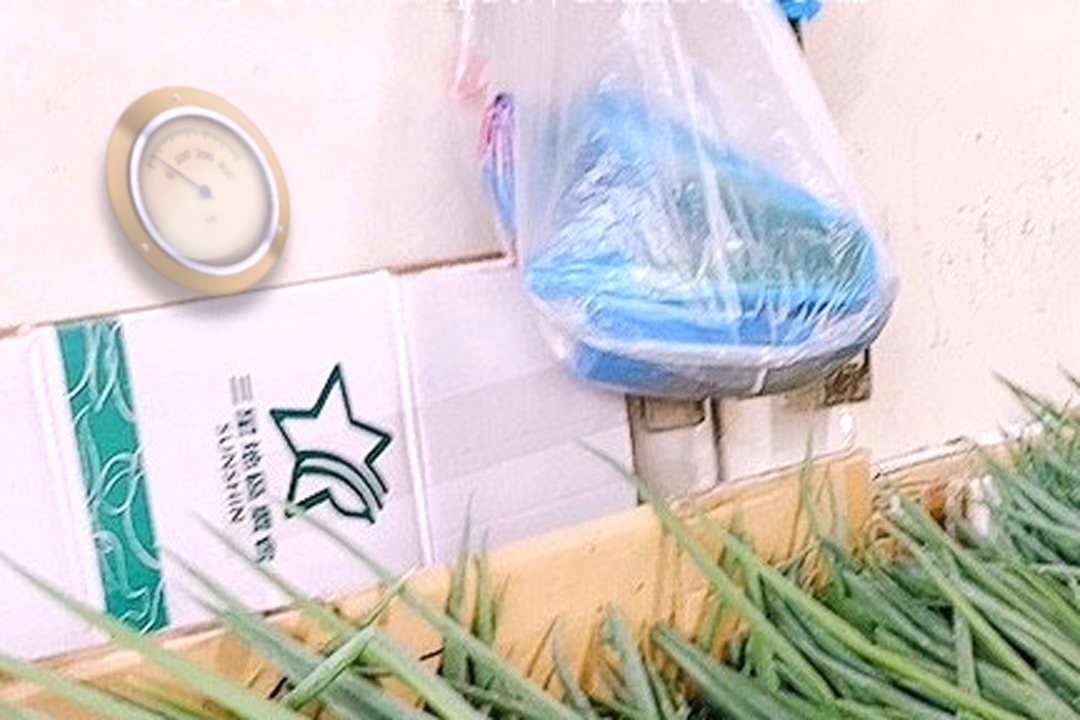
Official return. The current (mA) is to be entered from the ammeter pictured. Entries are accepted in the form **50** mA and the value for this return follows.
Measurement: **25** mA
